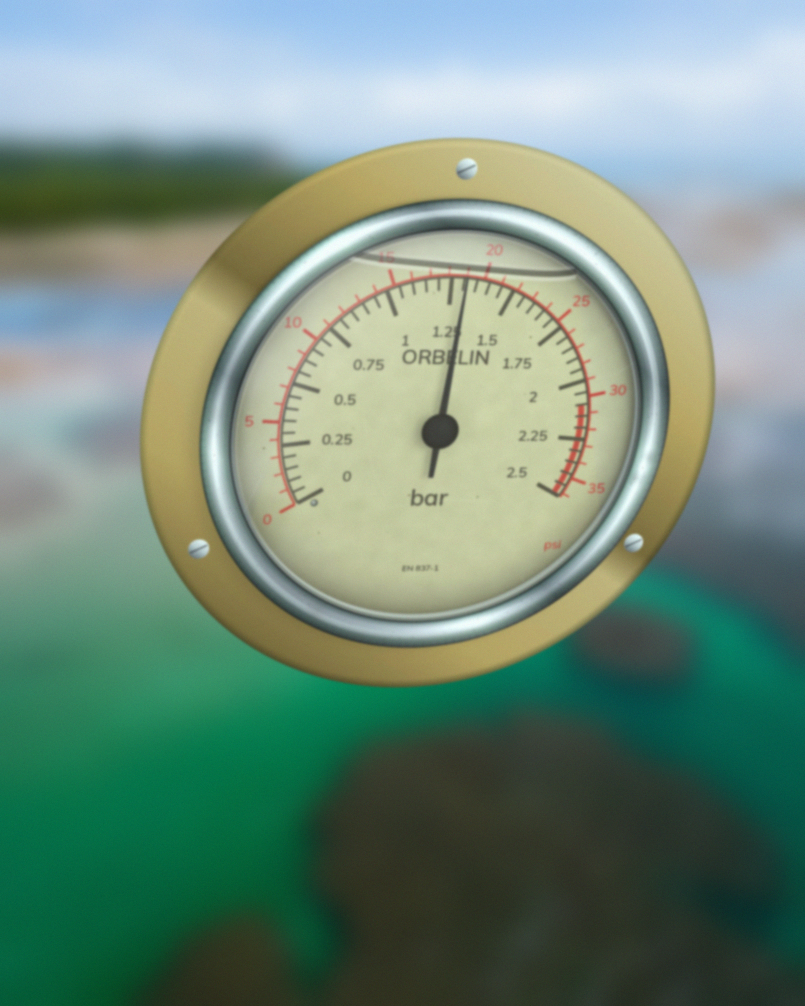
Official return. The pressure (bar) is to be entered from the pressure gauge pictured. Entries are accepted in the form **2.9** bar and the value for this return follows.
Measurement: **1.3** bar
